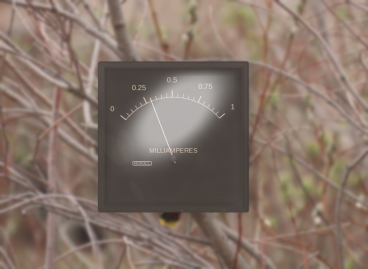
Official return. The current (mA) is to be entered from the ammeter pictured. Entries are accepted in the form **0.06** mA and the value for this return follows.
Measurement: **0.3** mA
